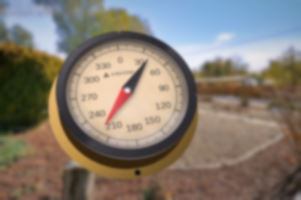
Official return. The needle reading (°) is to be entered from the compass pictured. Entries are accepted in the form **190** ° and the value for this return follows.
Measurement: **220** °
